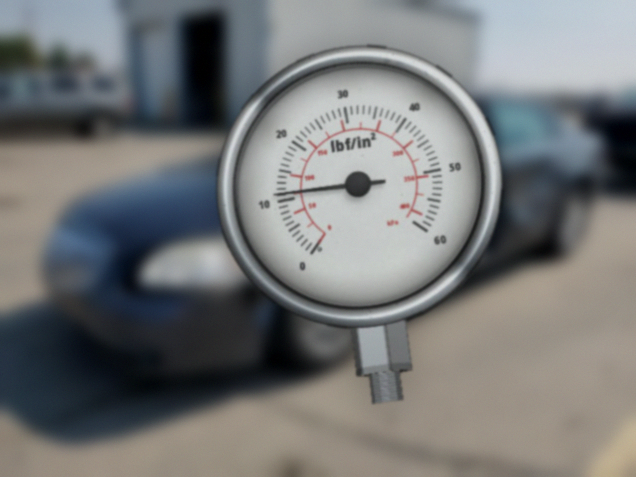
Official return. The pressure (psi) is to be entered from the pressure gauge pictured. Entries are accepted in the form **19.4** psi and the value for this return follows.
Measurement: **11** psi
